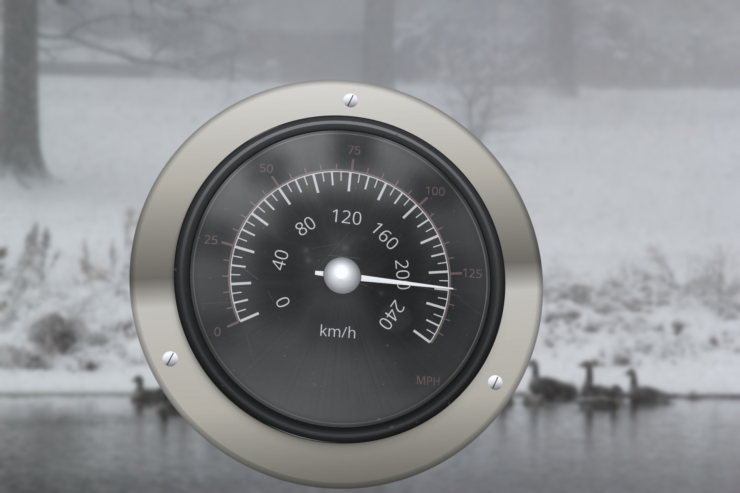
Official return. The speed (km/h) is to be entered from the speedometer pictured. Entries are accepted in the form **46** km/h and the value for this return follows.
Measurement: **210** km/h
